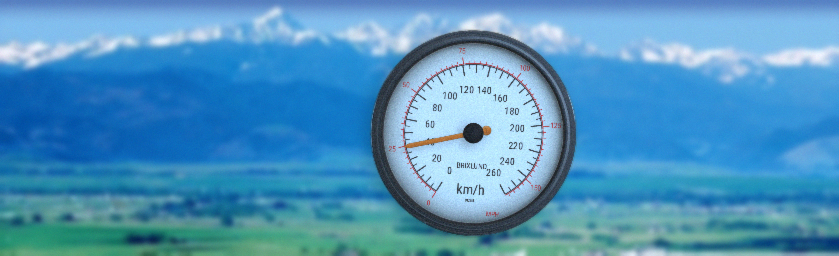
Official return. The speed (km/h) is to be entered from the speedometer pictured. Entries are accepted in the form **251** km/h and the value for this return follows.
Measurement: **40** km/h
